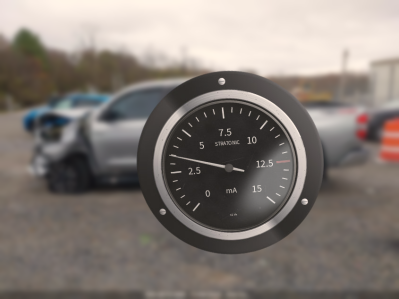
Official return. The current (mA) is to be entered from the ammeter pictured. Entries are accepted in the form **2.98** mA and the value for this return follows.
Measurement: **3.5** mA
